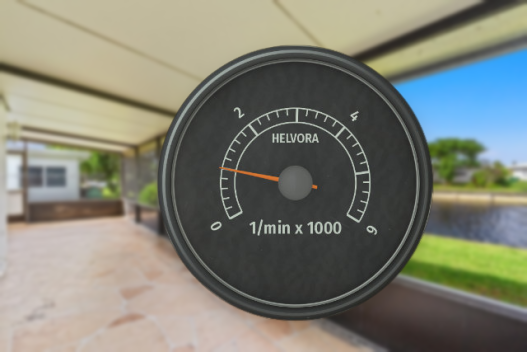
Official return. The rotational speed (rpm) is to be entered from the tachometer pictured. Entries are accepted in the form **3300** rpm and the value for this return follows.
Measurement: **1000** rpm
